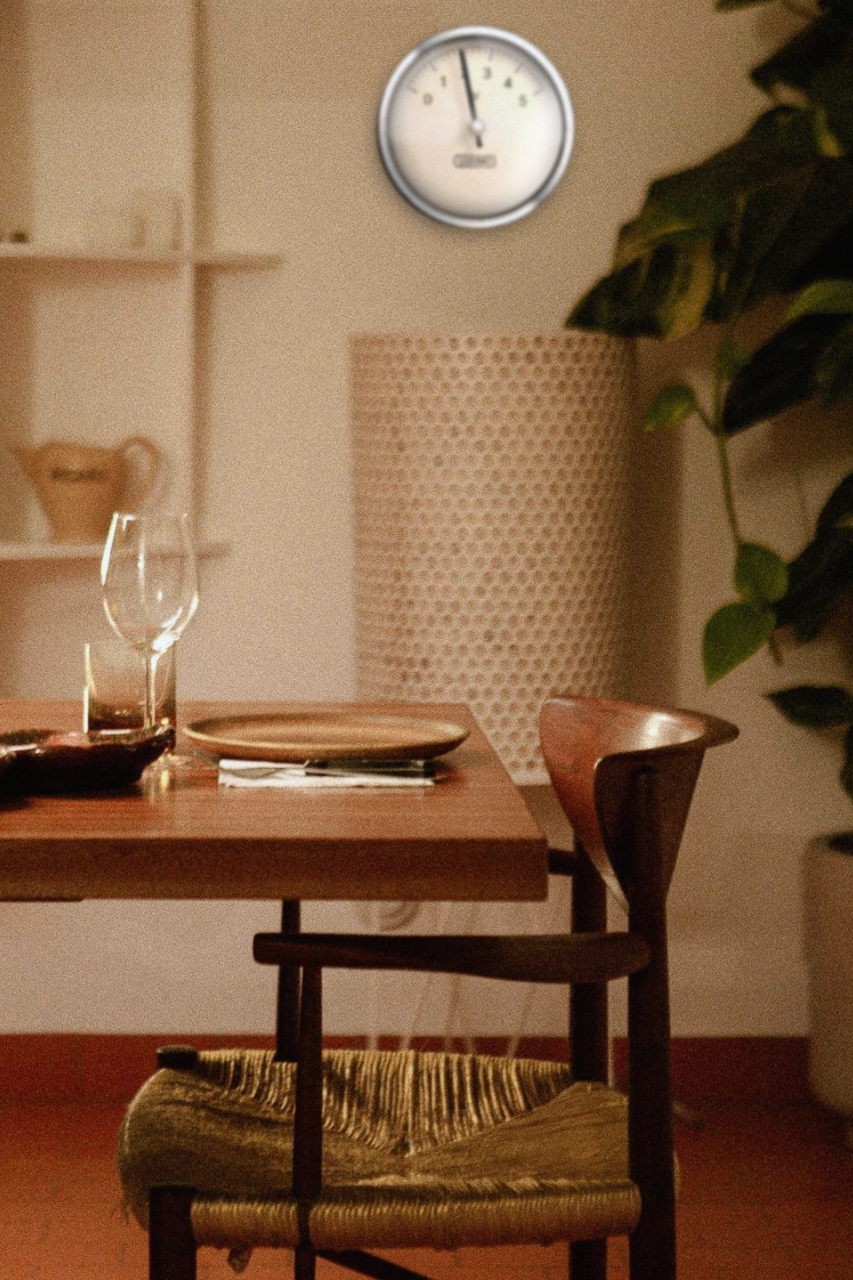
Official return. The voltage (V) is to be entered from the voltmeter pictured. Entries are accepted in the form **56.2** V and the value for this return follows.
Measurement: **2** V
